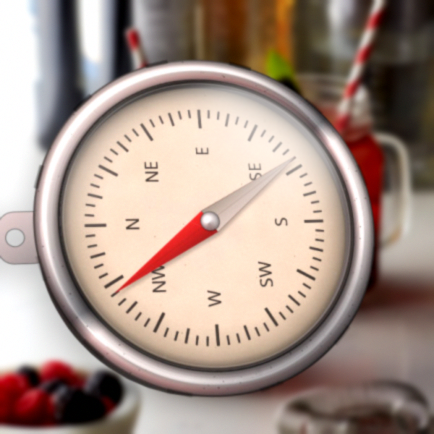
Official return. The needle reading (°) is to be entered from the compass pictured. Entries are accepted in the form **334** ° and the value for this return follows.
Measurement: **325** °
